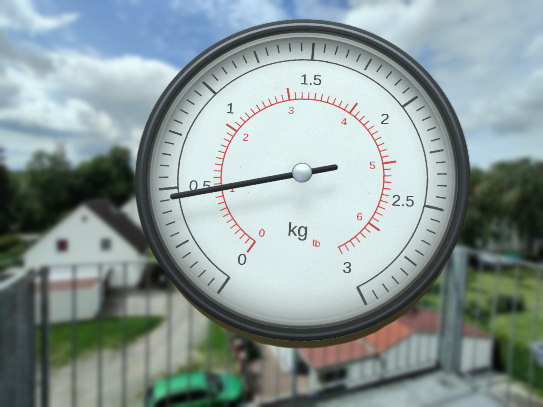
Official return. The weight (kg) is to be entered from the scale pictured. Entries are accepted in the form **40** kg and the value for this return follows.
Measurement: **0.45** kg
